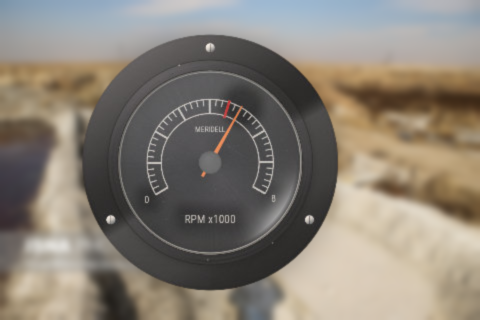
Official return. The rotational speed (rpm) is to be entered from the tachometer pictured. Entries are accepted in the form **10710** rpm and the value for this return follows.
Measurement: **5000** rpm
